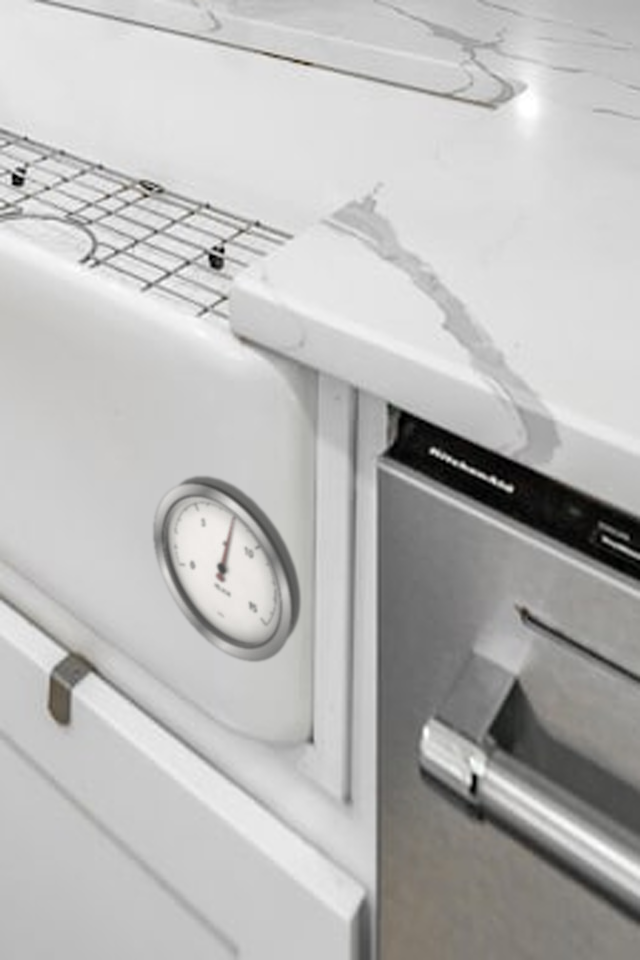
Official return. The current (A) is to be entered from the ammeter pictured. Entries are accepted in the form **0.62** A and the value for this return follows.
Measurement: **8** A
